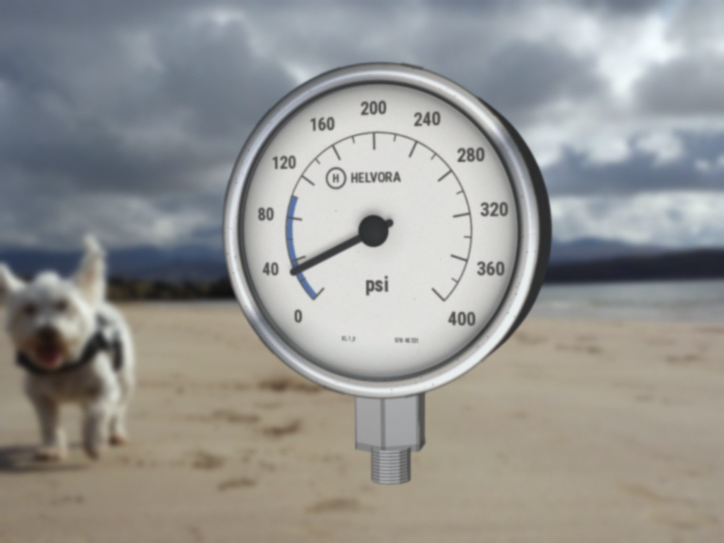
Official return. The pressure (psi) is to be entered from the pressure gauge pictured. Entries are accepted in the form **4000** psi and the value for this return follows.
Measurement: **30** psi
